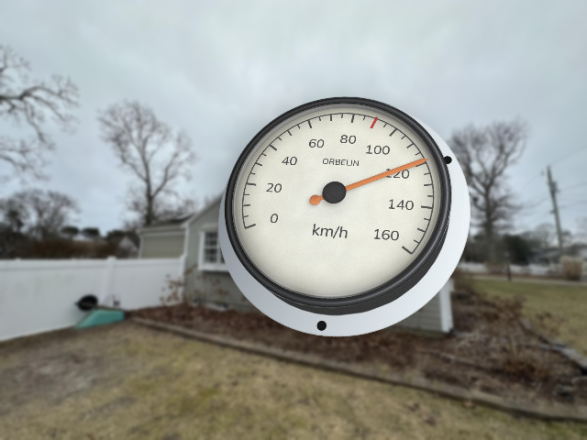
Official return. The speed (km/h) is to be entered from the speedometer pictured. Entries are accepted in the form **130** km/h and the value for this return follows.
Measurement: **120** km/h
